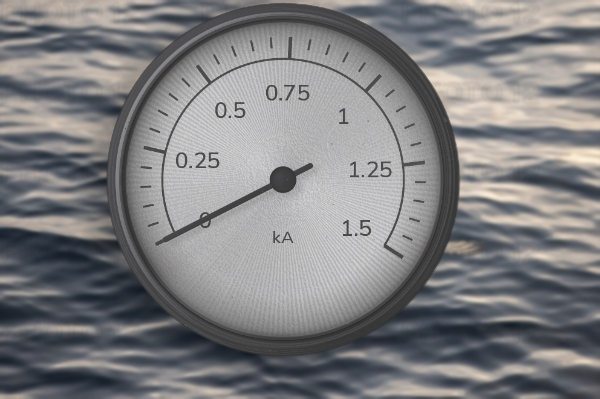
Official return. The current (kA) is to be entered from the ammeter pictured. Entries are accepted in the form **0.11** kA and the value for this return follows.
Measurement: **0** kA
